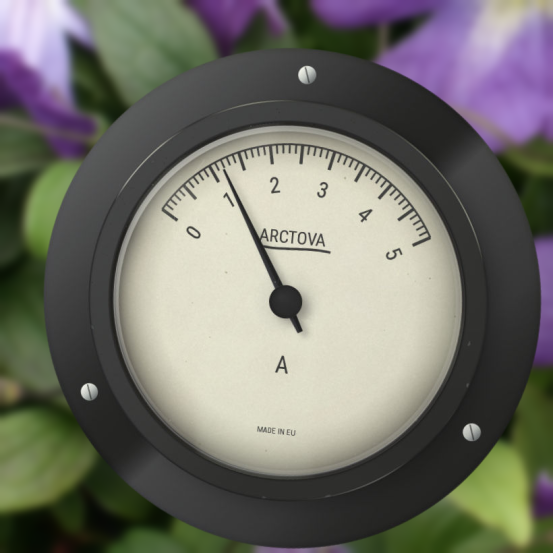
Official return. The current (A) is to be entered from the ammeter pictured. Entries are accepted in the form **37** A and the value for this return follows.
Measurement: **1.2** A
